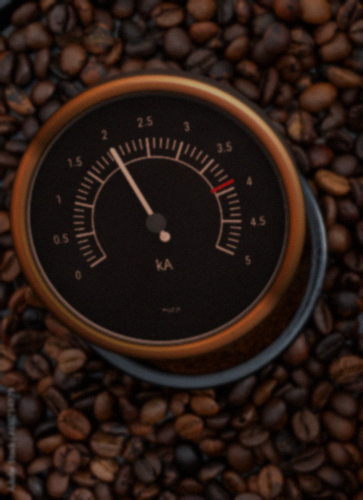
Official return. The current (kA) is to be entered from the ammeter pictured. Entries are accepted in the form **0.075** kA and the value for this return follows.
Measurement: **2** kA
